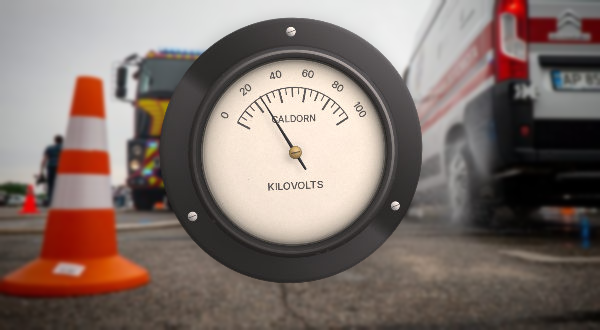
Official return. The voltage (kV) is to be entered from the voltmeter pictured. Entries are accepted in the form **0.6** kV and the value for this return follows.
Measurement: **25** kV
